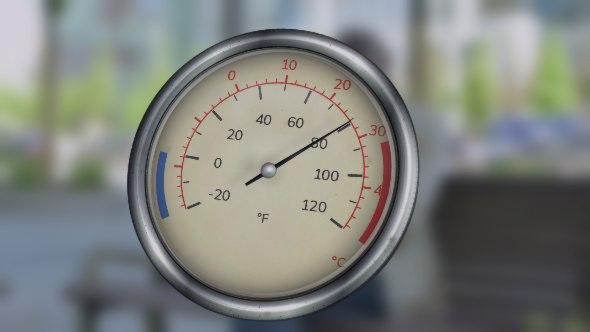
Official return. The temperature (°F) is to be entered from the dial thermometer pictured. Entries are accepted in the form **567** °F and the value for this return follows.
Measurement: **80** °F
